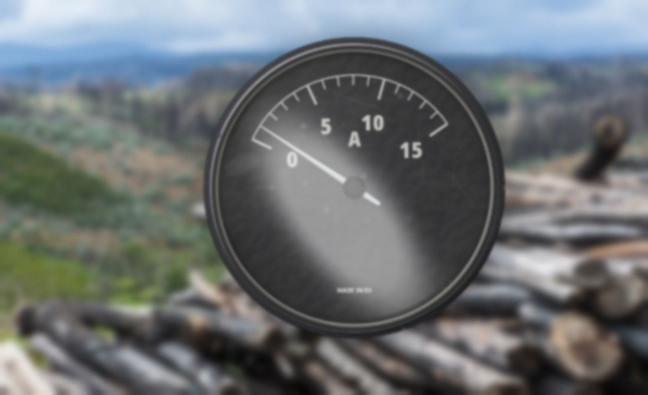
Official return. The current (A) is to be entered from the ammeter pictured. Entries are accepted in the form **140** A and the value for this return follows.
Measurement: **1** A
